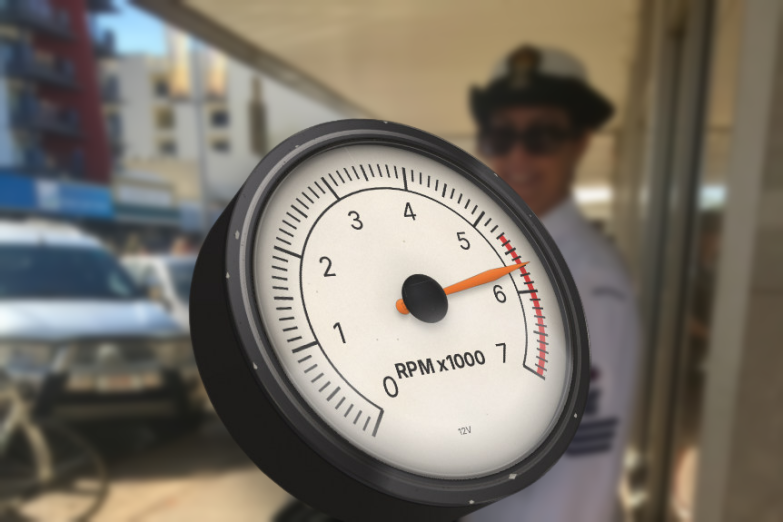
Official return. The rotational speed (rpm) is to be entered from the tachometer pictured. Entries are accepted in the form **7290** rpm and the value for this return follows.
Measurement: **5700** rpm
